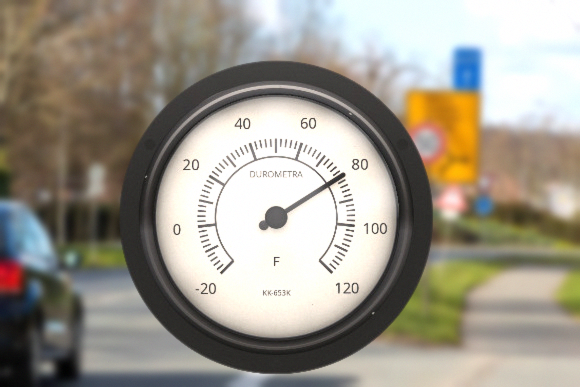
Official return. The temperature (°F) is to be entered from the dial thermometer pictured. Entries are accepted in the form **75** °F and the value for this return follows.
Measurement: **80** °F
